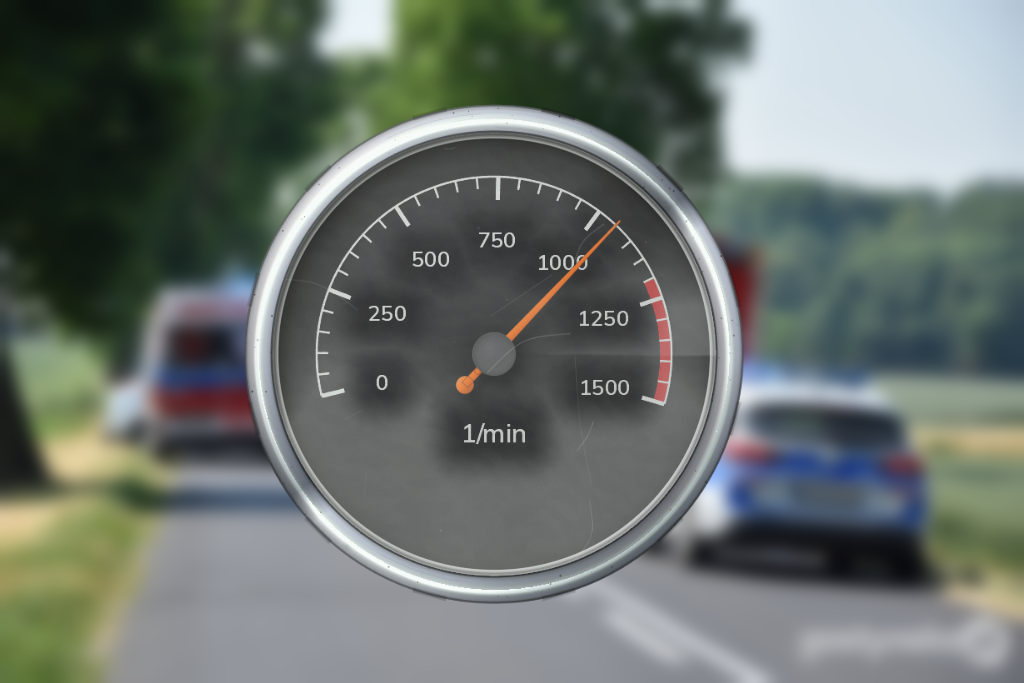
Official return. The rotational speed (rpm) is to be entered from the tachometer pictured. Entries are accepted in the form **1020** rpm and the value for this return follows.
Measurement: **1050** rpm
